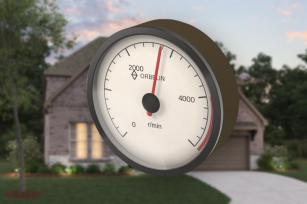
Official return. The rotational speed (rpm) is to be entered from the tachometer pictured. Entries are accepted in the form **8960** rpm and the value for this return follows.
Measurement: **2800** rpm
